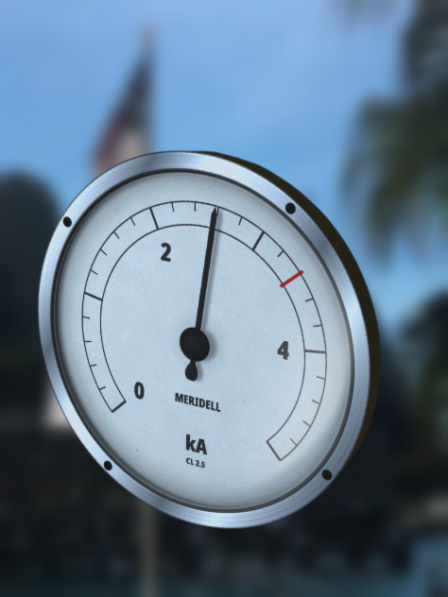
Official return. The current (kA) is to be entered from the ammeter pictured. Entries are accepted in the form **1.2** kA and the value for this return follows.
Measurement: **2.6** kA
